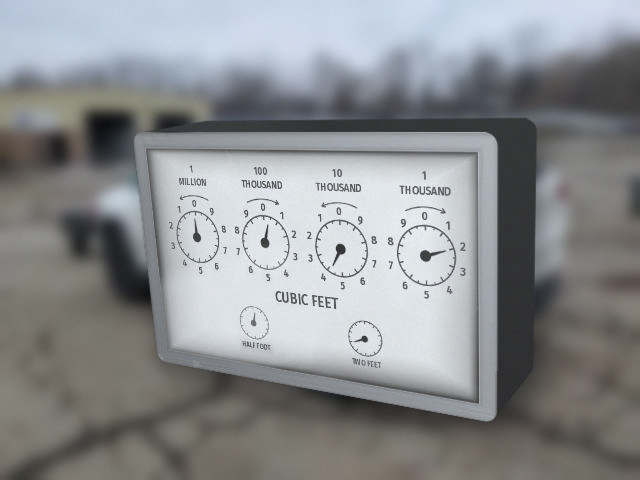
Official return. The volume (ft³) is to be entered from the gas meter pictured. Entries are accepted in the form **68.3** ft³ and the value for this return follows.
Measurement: **4200** ft³
